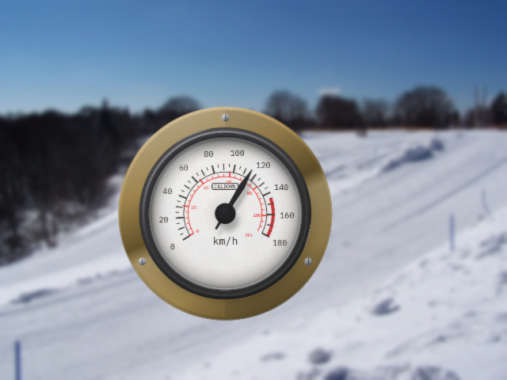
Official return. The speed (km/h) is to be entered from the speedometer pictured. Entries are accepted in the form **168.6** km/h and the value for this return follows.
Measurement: **115** km/h
